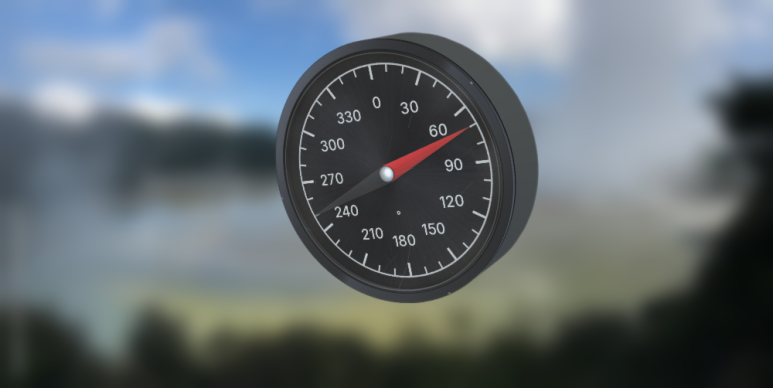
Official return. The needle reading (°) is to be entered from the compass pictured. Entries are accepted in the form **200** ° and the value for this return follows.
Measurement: **70** °
